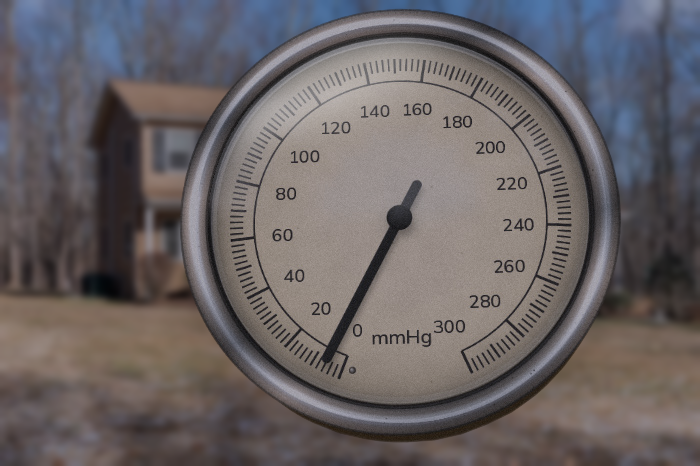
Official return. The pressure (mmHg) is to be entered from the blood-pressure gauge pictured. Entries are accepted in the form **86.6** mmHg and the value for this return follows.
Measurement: **6** mmHg
